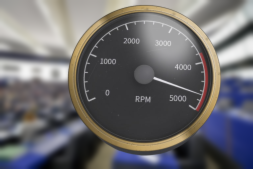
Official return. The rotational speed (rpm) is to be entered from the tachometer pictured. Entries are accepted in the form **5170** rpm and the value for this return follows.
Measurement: **4700** rpm
